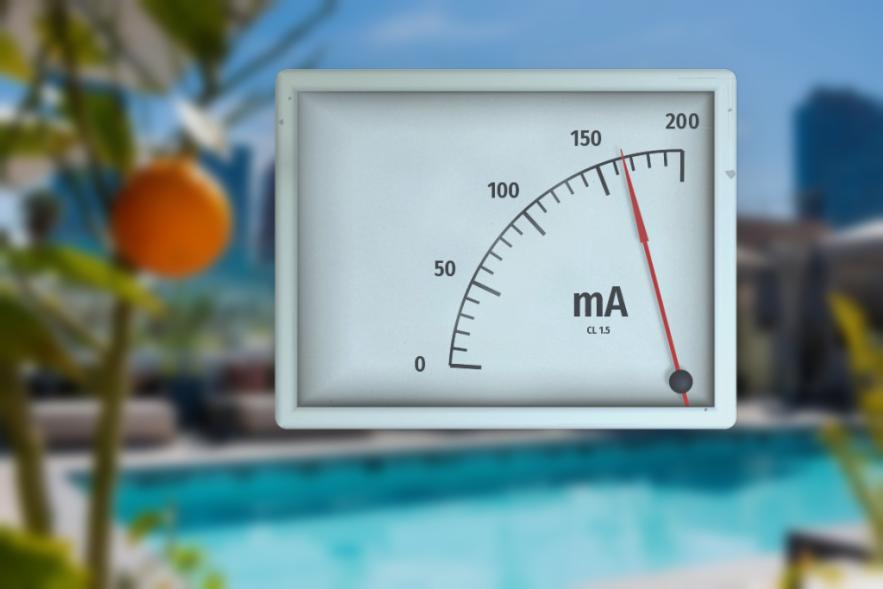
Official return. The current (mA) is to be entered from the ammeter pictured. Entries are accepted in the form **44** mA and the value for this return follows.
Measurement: **165** mA
